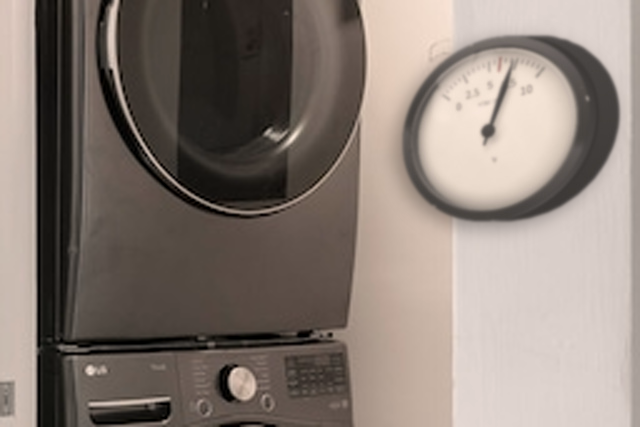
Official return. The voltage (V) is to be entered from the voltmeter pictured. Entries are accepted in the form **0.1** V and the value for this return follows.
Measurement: **7.5** V
